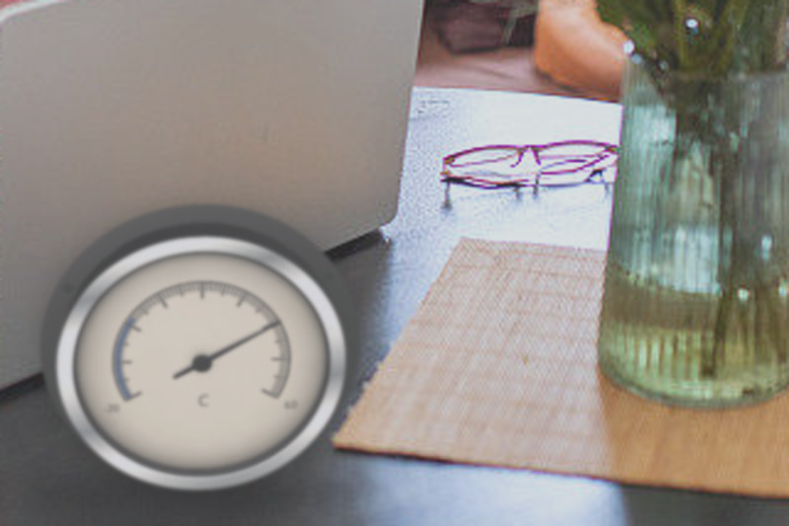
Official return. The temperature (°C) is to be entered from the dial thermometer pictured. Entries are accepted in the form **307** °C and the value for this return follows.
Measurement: **40** °C
